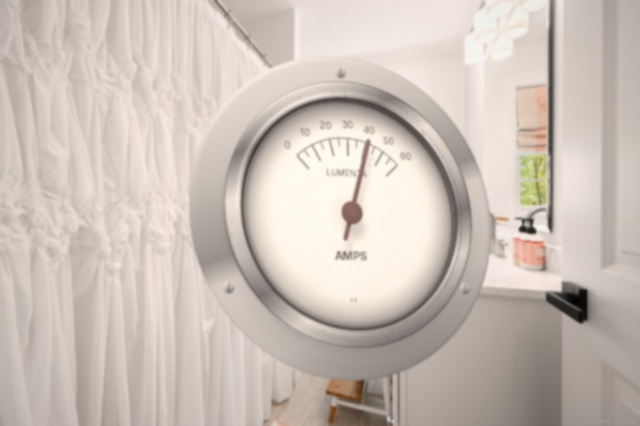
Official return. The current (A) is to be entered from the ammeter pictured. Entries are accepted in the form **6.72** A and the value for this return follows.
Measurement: **40** A
